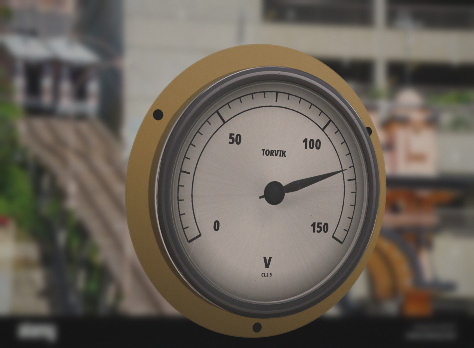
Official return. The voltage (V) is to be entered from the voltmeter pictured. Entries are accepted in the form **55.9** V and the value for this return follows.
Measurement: **120** V
